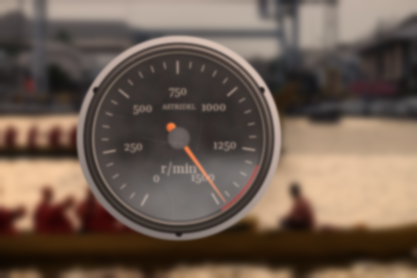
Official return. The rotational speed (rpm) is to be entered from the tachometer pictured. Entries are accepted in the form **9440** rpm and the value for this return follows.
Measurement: **1475** rpm
